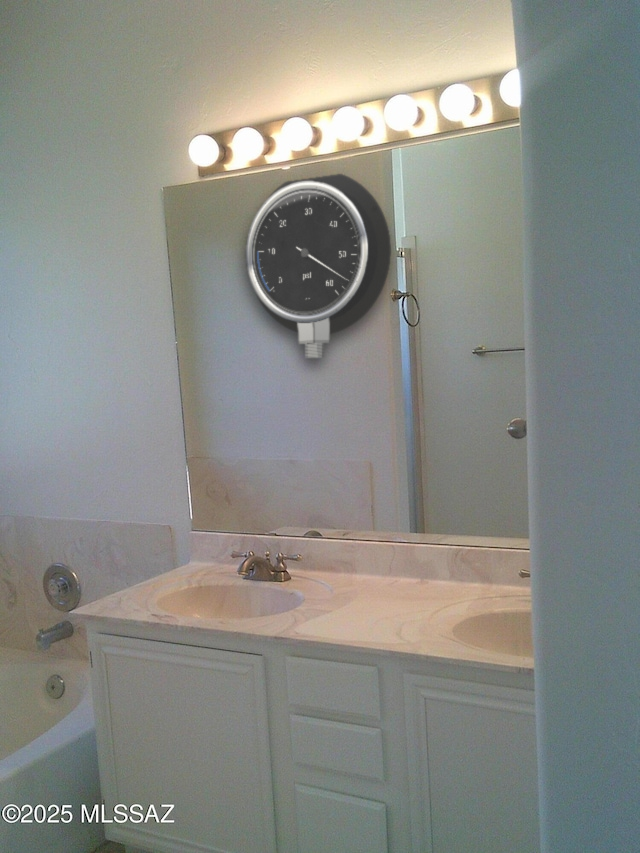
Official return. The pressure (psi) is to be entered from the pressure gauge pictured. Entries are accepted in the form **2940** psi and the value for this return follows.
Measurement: **56** psi
